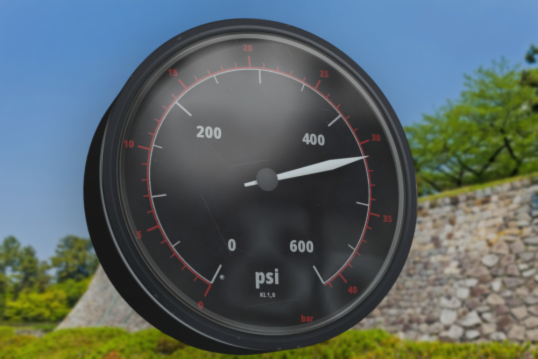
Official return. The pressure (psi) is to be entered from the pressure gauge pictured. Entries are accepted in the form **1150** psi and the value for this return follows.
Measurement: **450** psi
